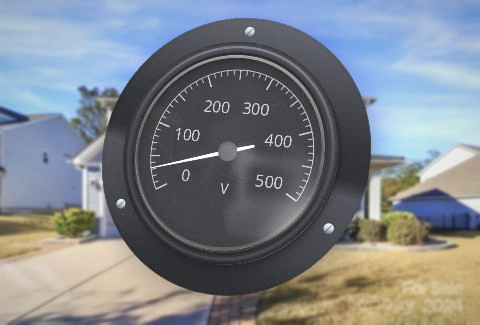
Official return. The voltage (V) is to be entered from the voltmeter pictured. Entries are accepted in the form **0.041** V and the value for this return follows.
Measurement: **30** V
